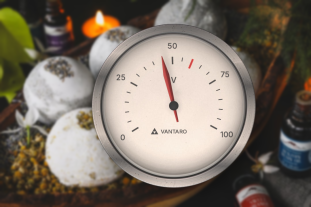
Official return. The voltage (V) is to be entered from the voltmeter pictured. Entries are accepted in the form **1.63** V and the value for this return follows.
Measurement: **45** V
